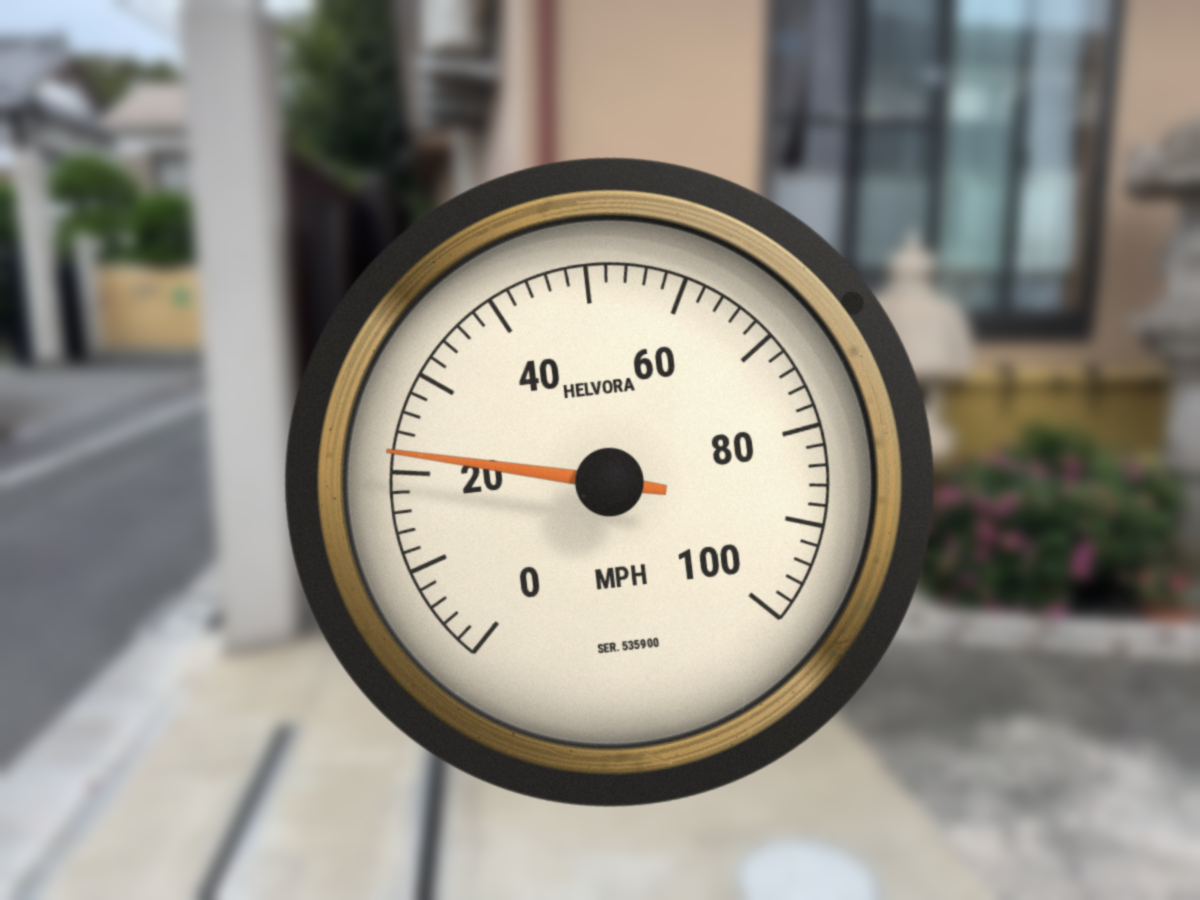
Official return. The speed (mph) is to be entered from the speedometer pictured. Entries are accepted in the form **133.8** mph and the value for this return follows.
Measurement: **22** mph
